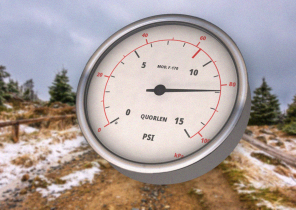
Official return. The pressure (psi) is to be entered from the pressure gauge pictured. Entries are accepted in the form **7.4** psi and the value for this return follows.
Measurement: **12** psi
